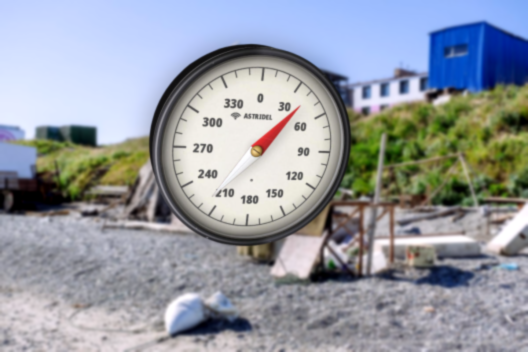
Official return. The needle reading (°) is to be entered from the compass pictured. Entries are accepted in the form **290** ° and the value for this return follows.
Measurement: **40** °
